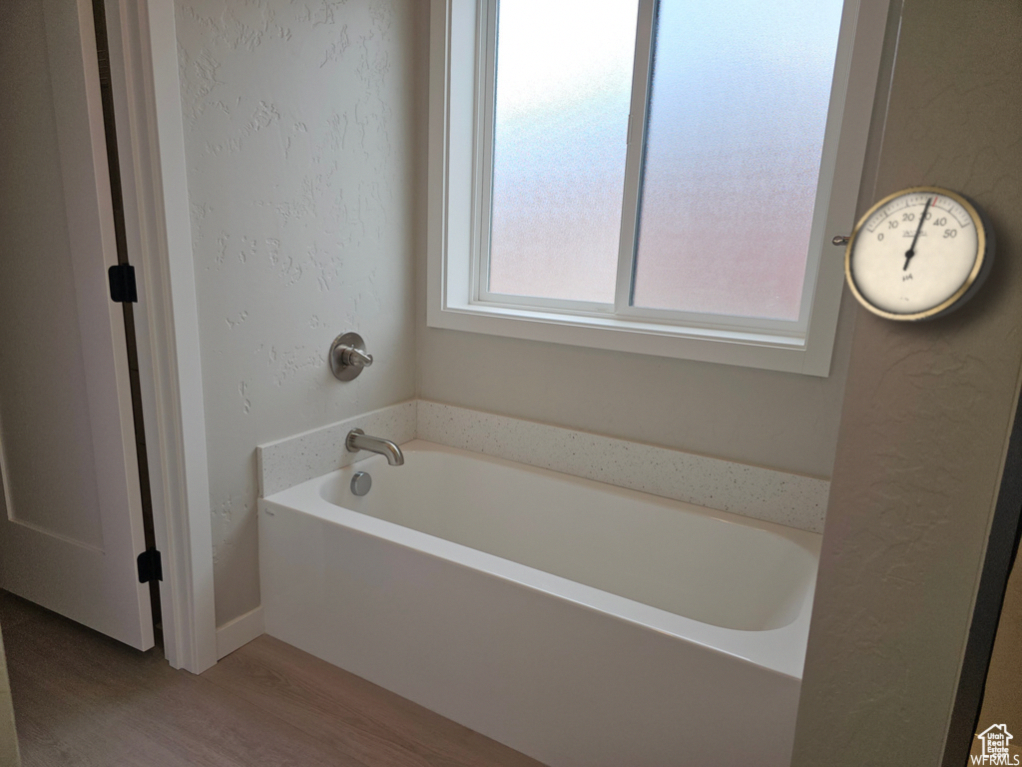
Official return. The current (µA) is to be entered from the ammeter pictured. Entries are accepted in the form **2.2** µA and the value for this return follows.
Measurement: **30** µA
